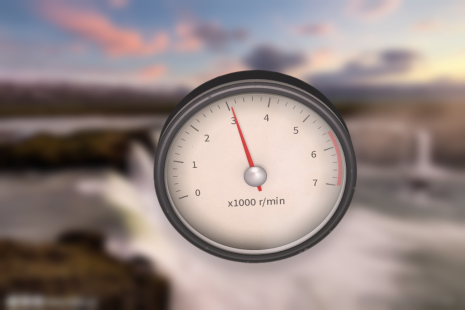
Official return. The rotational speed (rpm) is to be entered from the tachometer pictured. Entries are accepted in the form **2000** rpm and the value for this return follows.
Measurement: **3100** rpm
